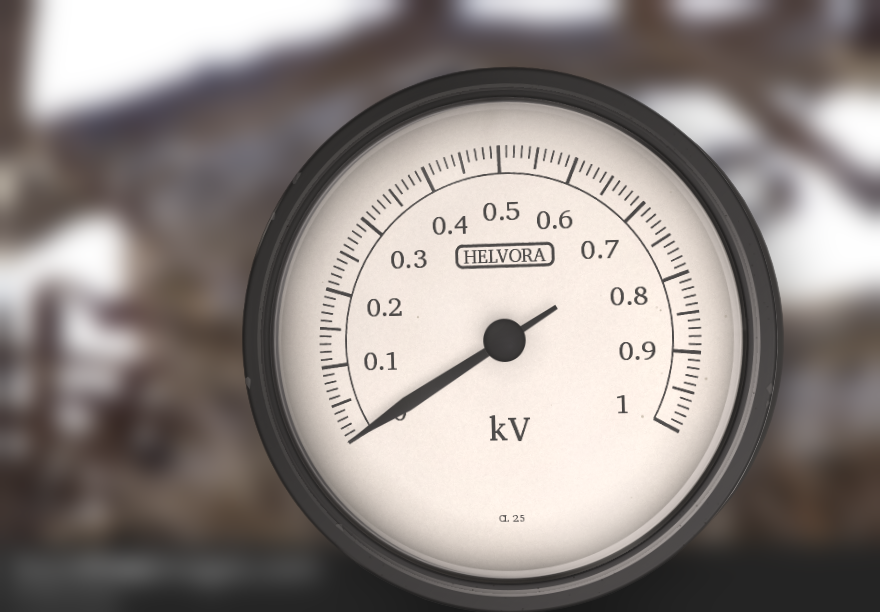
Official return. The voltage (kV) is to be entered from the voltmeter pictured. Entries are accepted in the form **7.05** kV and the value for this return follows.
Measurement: **0** kV
